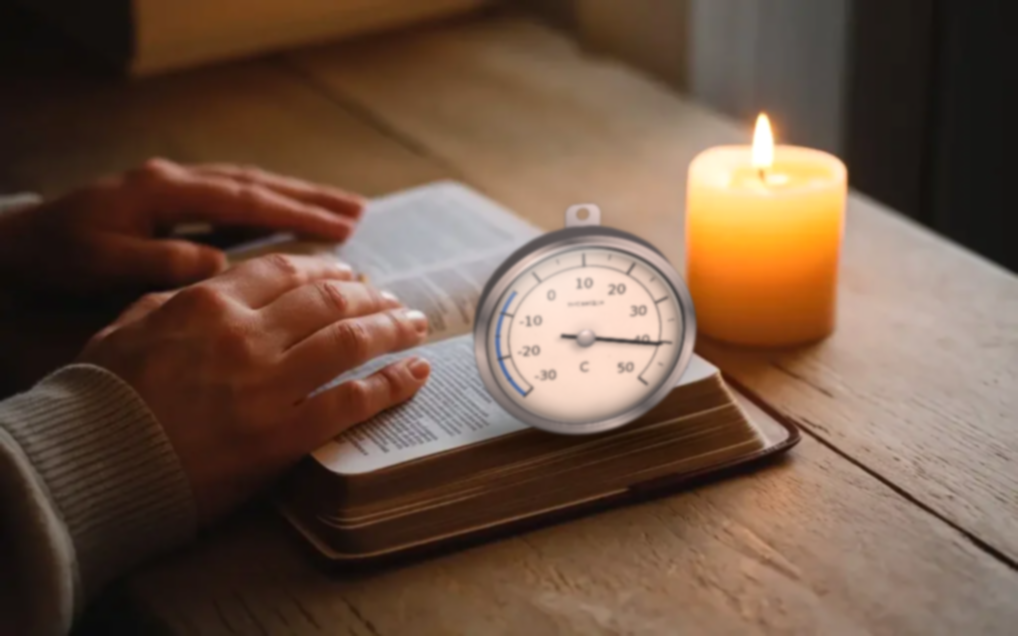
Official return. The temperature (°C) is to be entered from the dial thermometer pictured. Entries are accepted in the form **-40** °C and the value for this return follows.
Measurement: **40** °C
